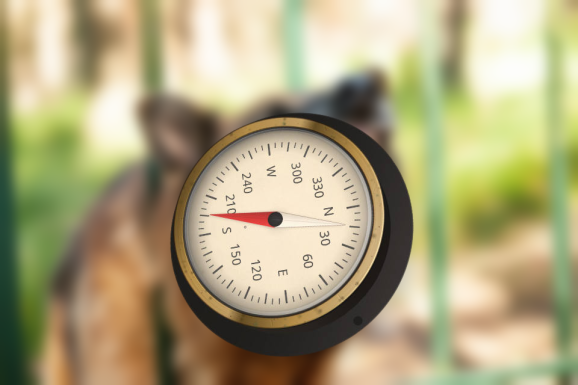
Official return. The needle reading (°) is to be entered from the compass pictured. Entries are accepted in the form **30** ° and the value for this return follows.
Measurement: **195** °
